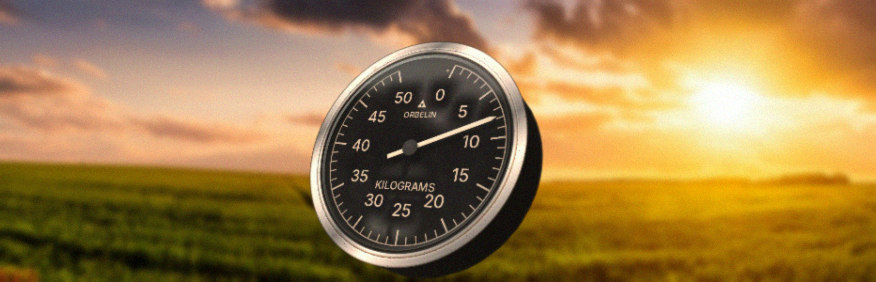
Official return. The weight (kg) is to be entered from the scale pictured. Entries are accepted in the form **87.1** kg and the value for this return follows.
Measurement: **8** kg
